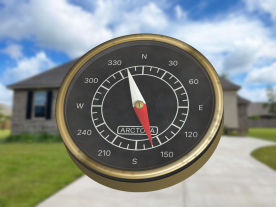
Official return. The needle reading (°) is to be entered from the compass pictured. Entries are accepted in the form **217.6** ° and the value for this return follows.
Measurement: **160** °
